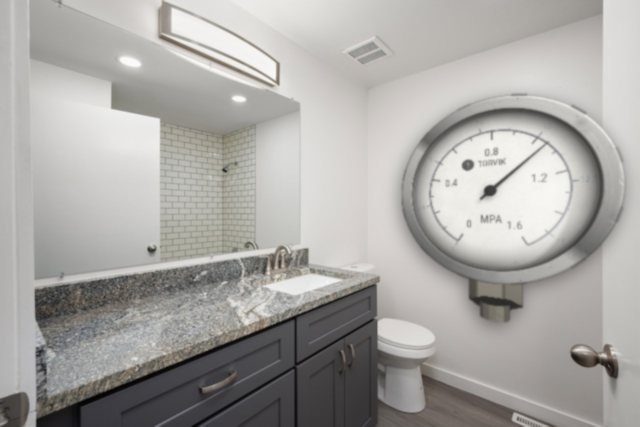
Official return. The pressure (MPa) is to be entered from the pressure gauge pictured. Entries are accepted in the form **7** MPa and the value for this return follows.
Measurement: **1.05** MPa
